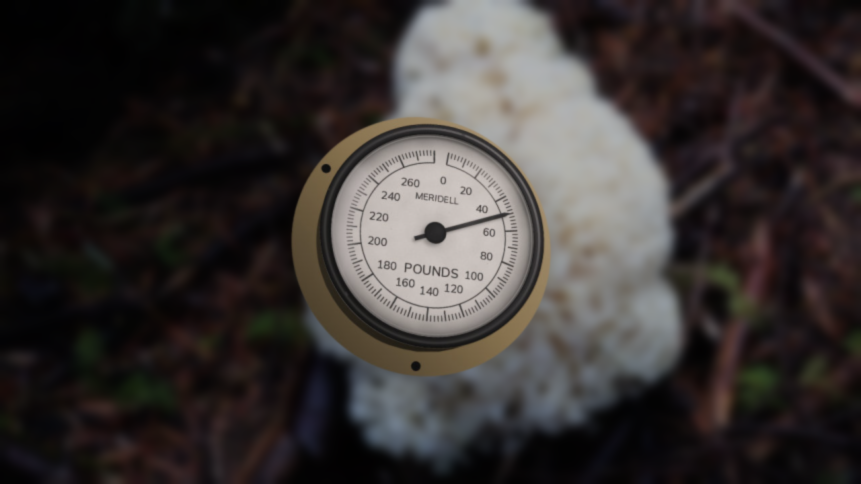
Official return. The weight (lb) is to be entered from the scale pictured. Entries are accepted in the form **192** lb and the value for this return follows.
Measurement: **50** lb
